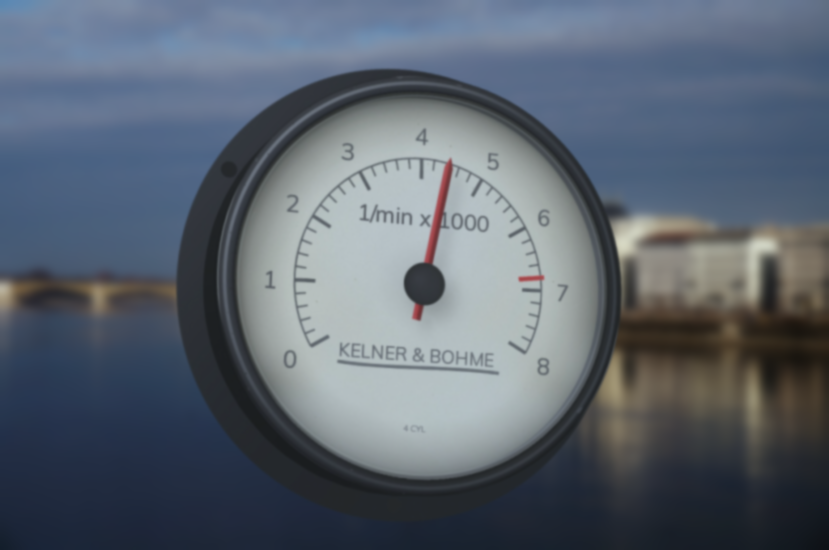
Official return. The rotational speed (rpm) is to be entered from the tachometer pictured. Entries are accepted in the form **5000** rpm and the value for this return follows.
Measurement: **4400** rpm
